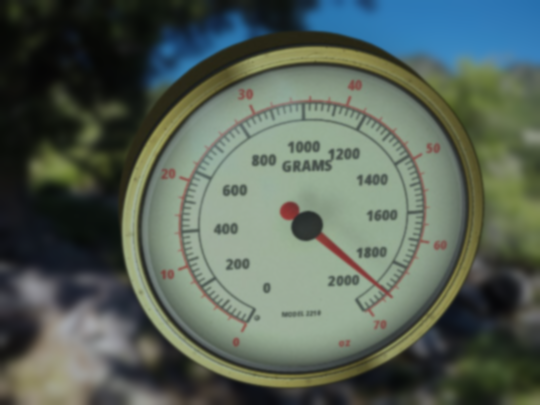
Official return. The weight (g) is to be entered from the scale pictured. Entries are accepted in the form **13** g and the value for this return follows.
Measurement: **1900** g
